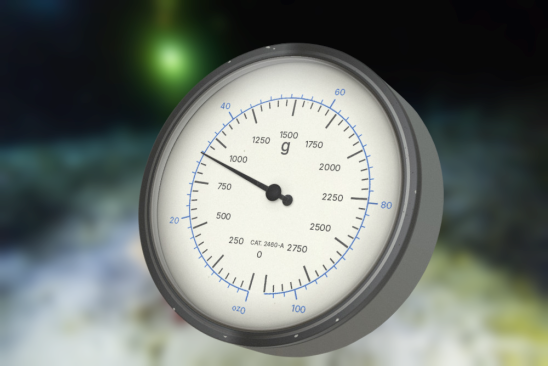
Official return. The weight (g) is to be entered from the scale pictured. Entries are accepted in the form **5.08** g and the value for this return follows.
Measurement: **900** g
